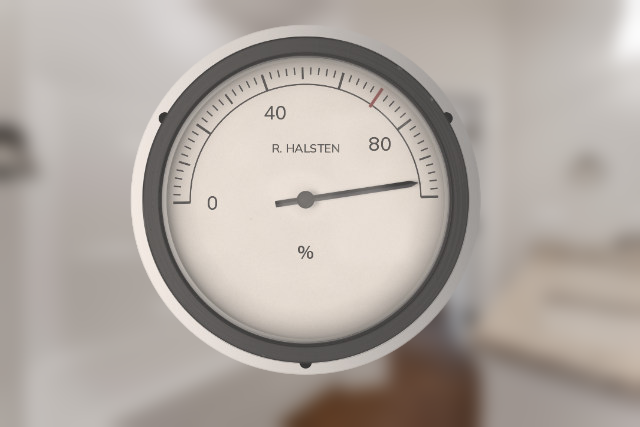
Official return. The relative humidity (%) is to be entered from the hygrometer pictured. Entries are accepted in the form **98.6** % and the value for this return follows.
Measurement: **96** %
